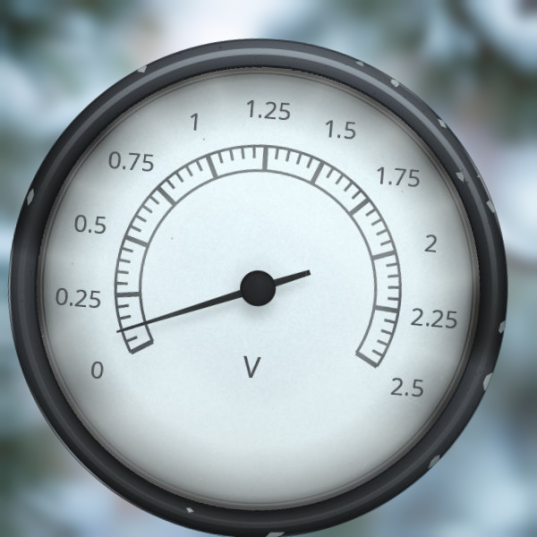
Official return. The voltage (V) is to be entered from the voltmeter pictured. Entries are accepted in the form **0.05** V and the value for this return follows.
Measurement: **0.1** V
